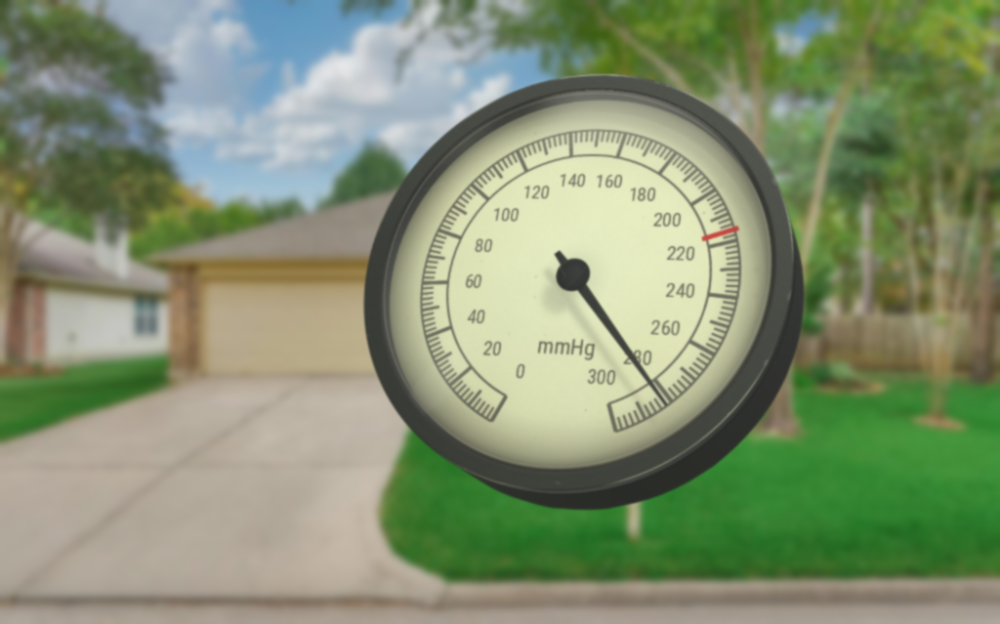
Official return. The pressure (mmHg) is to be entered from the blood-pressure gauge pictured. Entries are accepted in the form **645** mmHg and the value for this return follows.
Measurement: **282** mmHg
